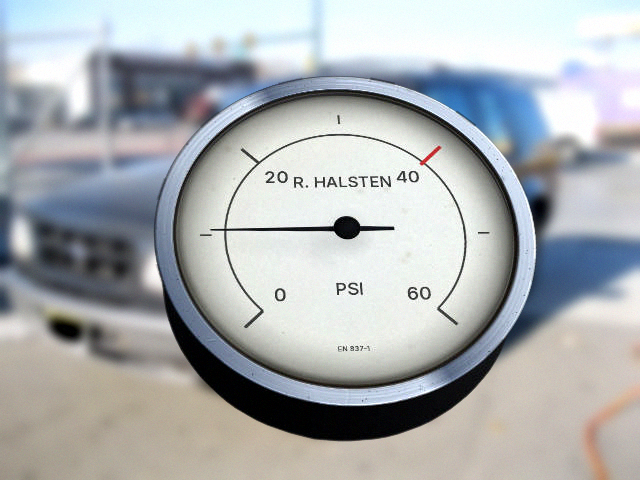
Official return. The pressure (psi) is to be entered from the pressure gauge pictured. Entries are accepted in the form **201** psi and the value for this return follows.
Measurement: **10** psi
